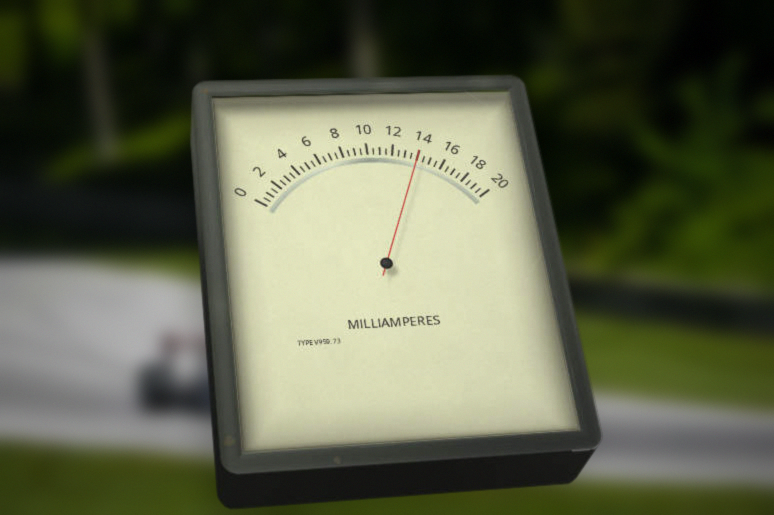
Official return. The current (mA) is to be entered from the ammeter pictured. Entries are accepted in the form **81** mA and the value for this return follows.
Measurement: **14** mA
